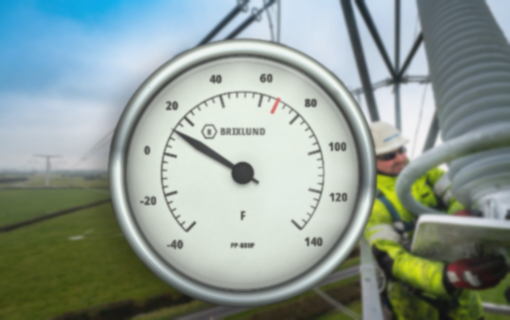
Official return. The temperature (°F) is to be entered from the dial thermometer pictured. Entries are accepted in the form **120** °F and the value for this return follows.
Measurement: **12** °F
